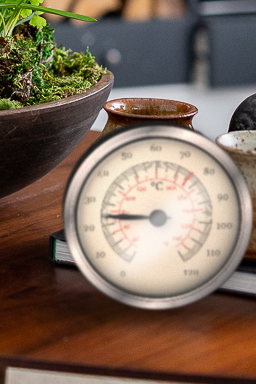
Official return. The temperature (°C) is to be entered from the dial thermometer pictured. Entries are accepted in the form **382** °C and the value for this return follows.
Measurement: **25** °C
